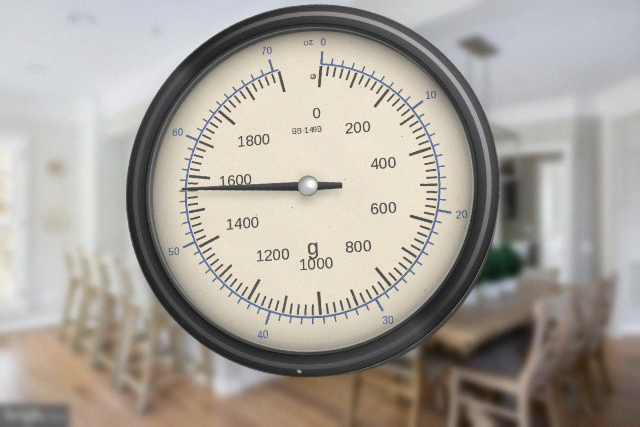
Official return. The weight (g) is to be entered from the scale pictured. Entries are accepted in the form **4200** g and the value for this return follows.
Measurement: **1560** g
